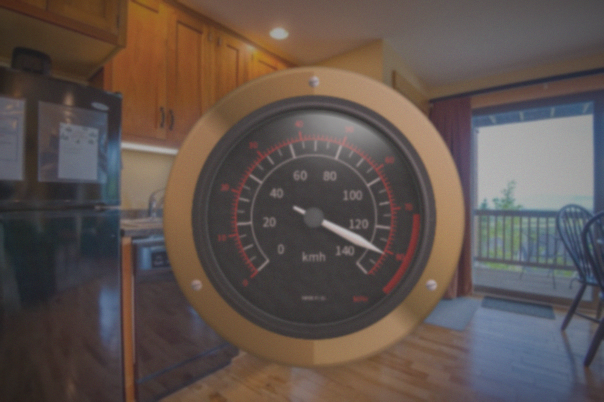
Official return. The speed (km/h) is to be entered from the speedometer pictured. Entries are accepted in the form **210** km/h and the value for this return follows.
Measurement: **130** km/h
